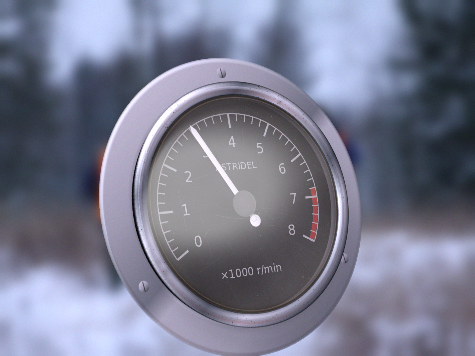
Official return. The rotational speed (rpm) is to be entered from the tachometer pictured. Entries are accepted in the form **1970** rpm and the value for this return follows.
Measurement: **3000** rpm
